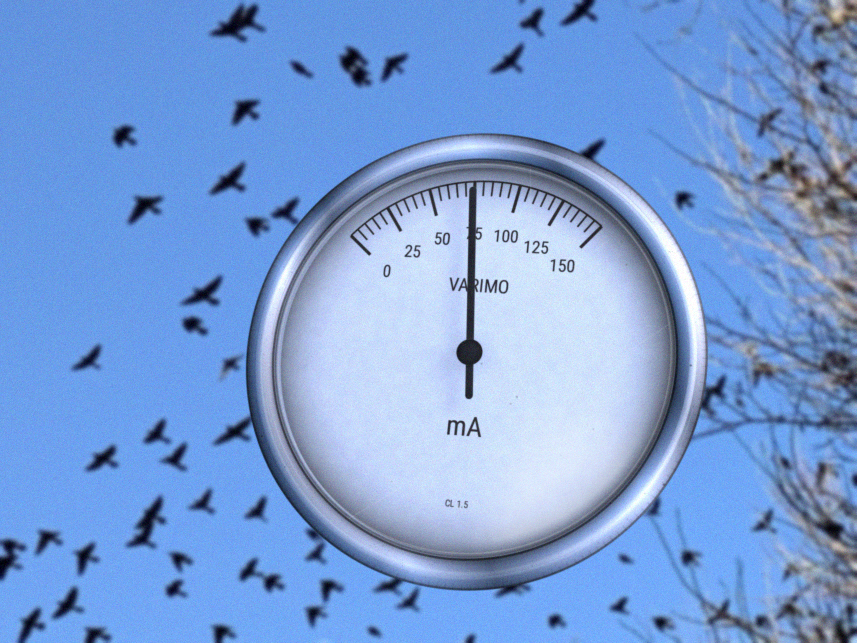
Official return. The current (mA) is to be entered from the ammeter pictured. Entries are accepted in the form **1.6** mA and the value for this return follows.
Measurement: **75** mA
